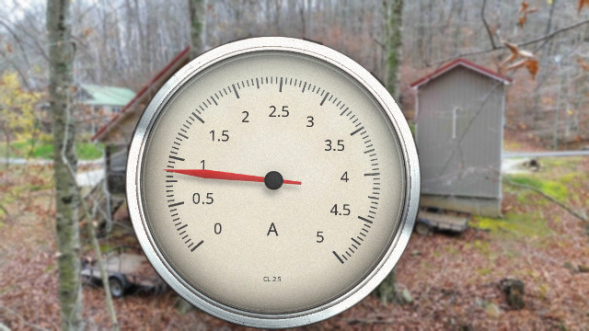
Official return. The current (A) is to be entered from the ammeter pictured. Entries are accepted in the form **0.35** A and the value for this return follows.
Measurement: **0.85** A
